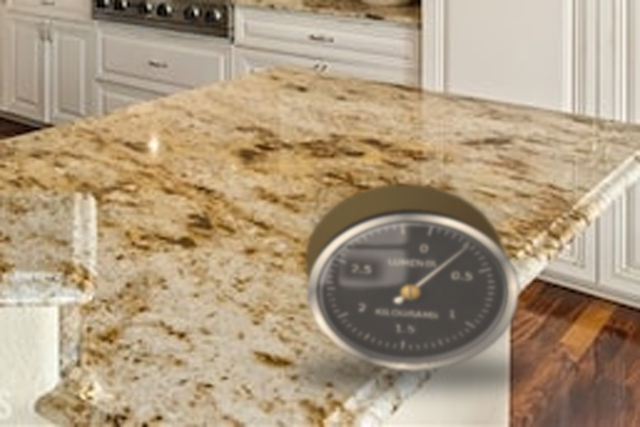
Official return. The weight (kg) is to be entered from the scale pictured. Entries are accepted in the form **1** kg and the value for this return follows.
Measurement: **0.25** kg
